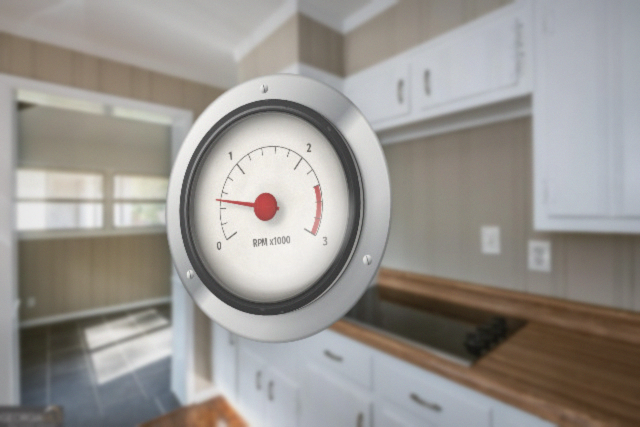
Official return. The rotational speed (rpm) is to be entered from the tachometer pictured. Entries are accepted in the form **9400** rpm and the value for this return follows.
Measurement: **500** rpm
